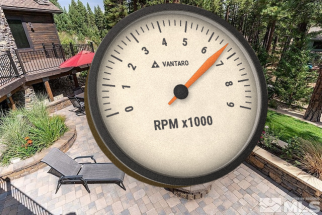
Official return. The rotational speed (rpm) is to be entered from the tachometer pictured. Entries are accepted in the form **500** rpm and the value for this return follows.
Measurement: **6600** rpm
